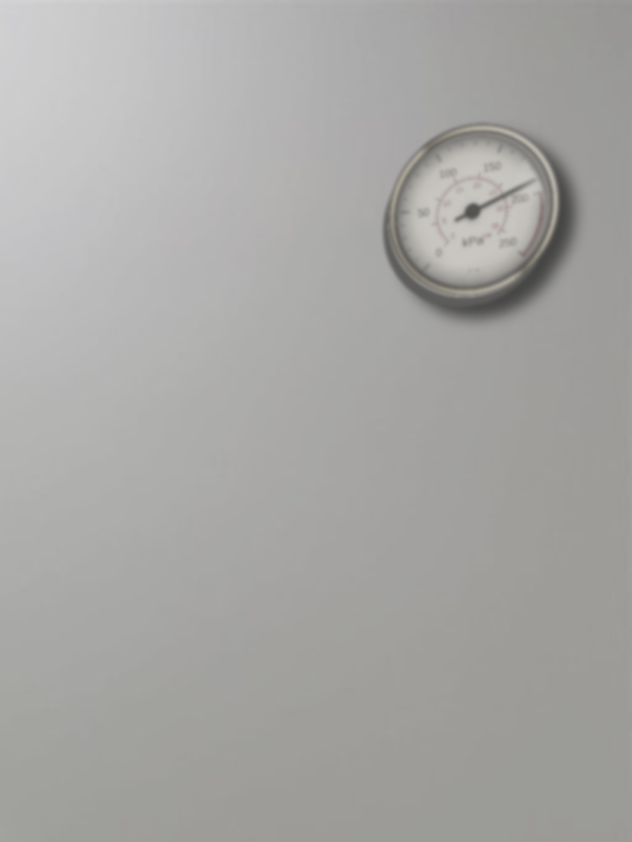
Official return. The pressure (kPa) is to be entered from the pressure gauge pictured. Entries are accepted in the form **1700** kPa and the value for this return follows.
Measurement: **190** kPa
